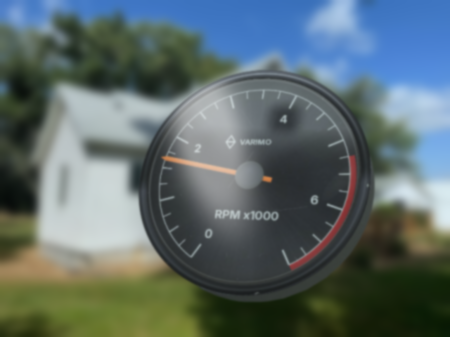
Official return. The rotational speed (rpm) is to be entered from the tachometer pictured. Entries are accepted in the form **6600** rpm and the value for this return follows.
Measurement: **1625** rpm
